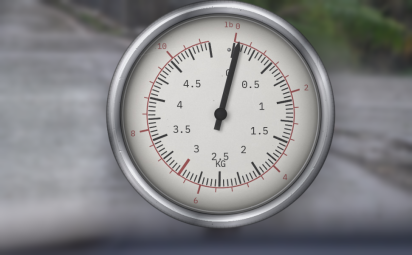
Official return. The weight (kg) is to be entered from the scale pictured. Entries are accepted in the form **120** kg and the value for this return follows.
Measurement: **0.05** kg
